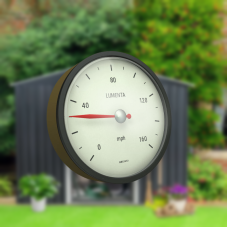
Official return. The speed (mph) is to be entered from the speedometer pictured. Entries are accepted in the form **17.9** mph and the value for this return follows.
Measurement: **30** mph
